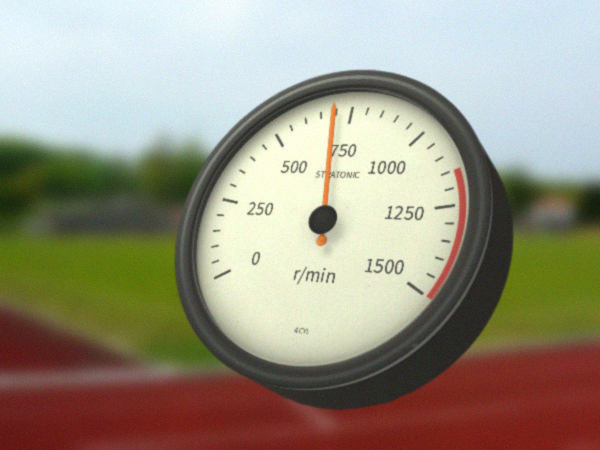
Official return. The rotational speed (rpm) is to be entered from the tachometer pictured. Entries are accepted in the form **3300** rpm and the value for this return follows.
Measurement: **700** rpm
